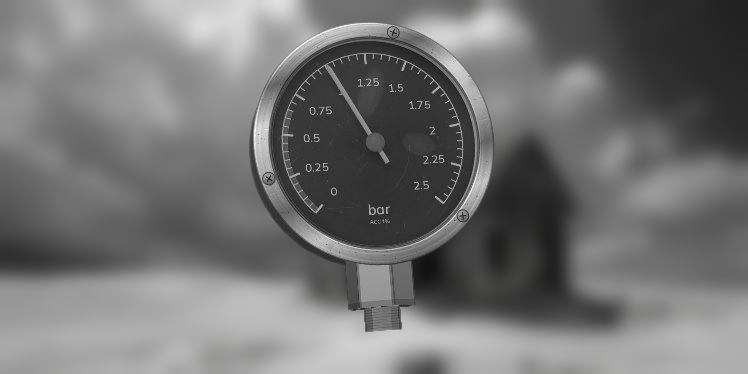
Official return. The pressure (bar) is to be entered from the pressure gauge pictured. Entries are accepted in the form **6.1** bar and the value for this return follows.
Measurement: **1** bar
